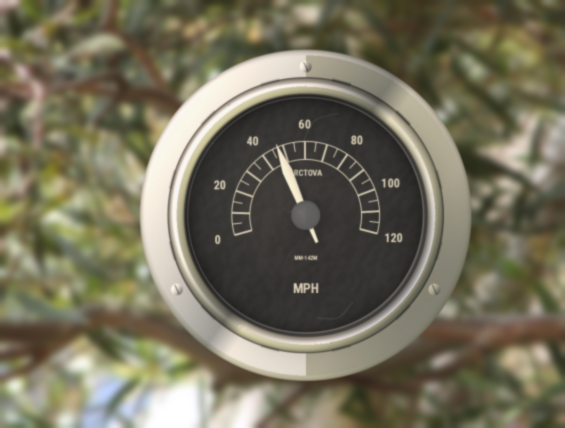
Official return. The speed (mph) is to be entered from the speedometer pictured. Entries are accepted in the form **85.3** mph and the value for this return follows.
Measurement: **47.5** mph
